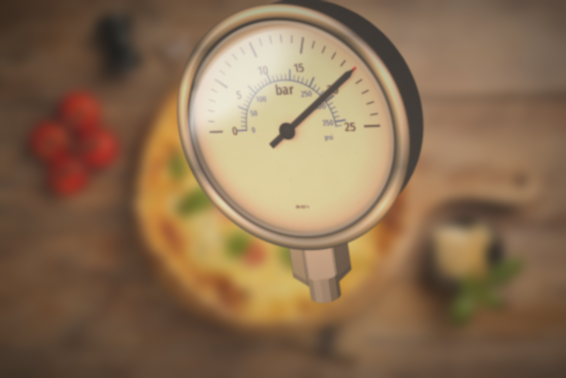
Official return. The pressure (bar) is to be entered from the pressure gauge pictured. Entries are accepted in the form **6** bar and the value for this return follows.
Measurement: **20** bar
